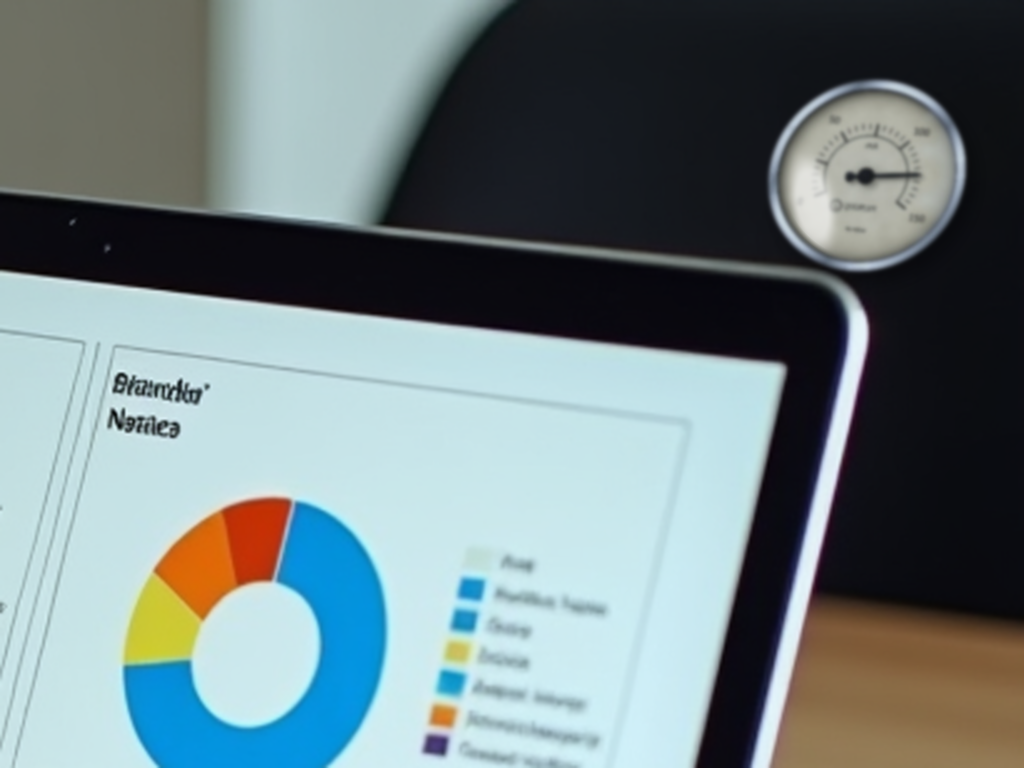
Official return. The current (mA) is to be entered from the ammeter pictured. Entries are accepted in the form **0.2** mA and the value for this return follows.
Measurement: **125** mA
